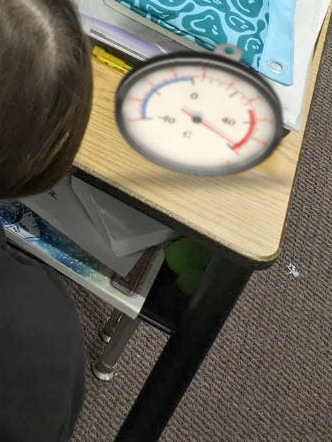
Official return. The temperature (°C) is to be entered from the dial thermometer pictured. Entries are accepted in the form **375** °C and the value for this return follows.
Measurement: **56** °C
